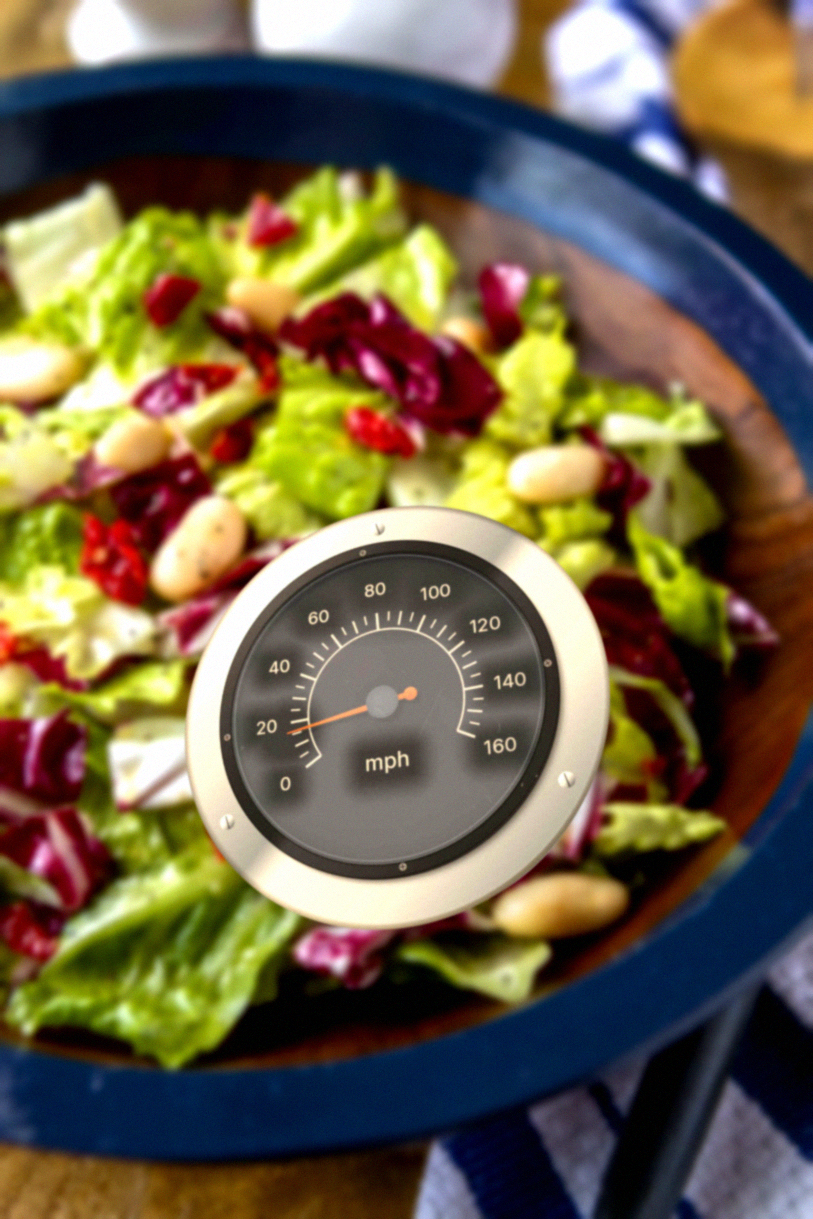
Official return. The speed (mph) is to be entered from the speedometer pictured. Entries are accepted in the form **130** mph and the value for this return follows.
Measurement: **15** mph
